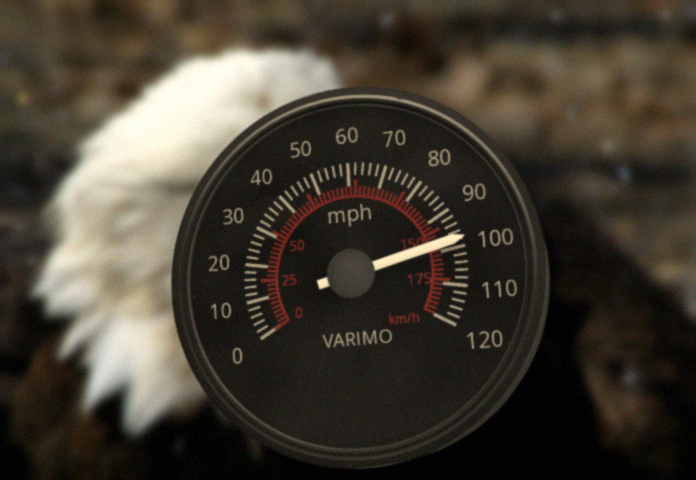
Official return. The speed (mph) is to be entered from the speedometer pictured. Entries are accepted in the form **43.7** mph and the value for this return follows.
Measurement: **98** mph
